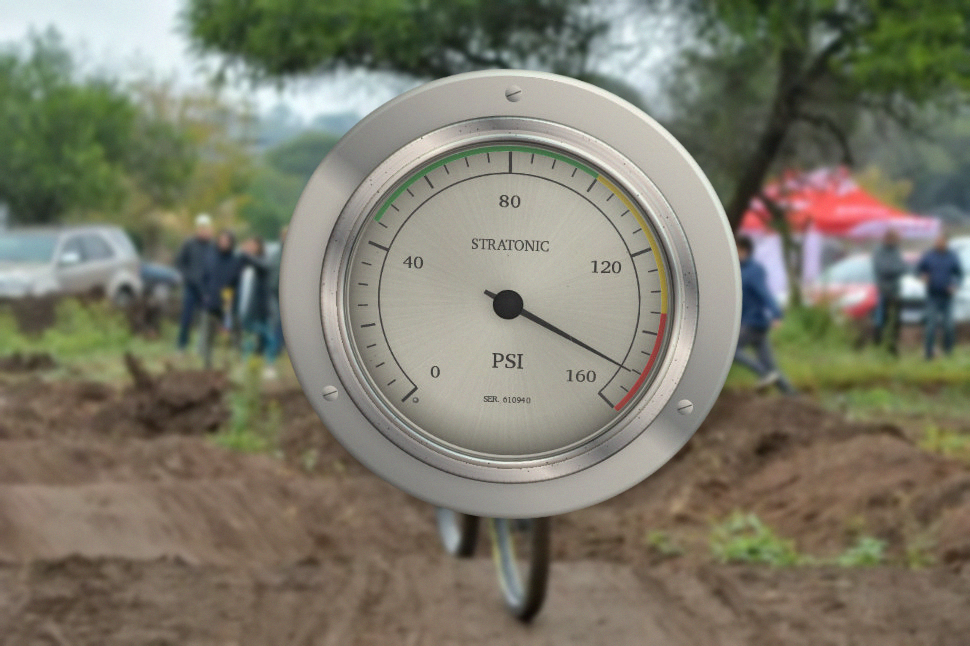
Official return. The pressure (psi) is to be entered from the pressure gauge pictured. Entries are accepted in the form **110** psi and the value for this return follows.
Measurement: **150** psi
